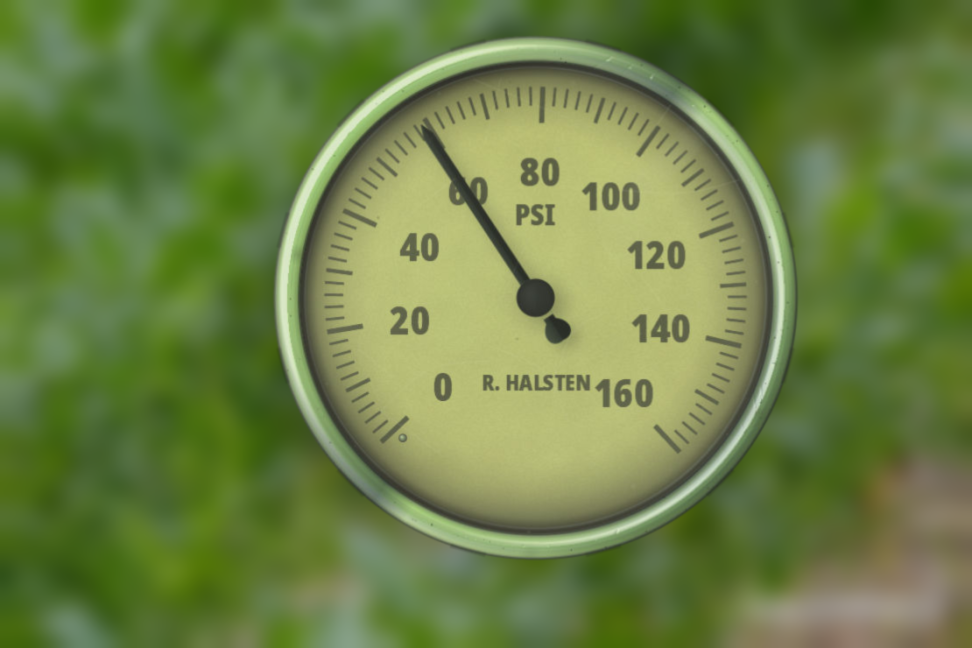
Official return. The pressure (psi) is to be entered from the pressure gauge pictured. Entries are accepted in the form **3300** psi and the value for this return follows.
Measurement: **59** psi
